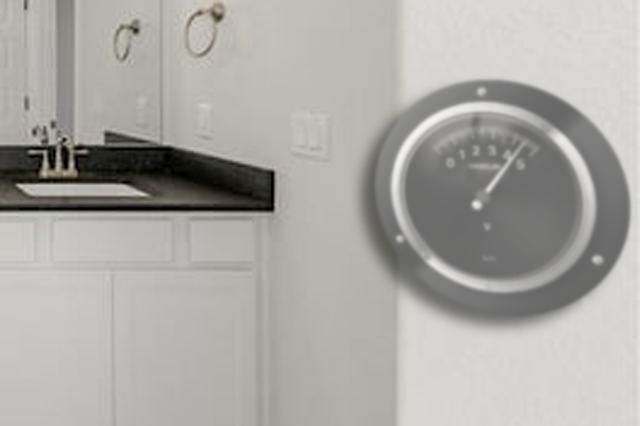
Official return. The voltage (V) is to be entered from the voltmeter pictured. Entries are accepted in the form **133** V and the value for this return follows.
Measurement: **4.5** V
